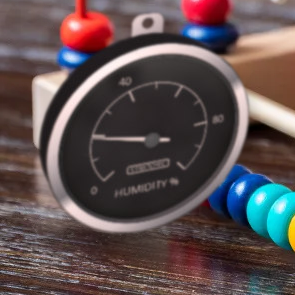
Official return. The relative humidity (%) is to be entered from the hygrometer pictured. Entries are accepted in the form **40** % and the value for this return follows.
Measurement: **20** %
